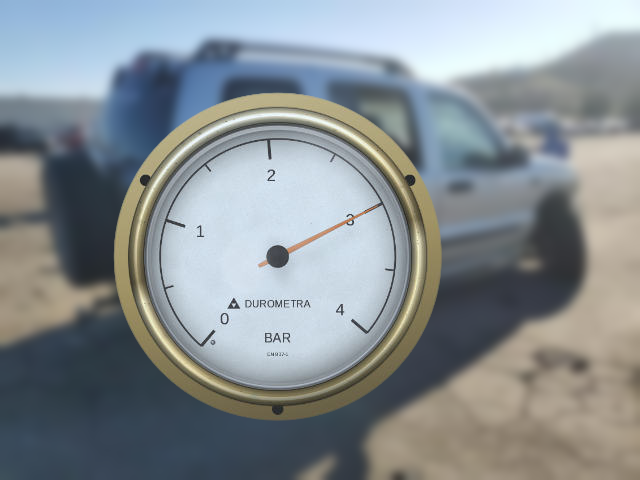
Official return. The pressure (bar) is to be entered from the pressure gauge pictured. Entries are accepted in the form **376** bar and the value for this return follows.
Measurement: **3** bar
